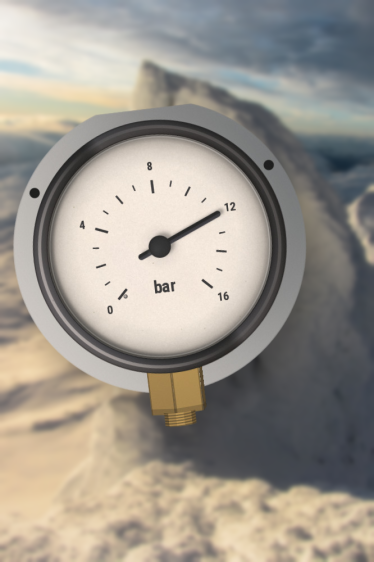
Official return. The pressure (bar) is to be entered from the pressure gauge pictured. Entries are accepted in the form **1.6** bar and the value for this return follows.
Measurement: **12** bar
